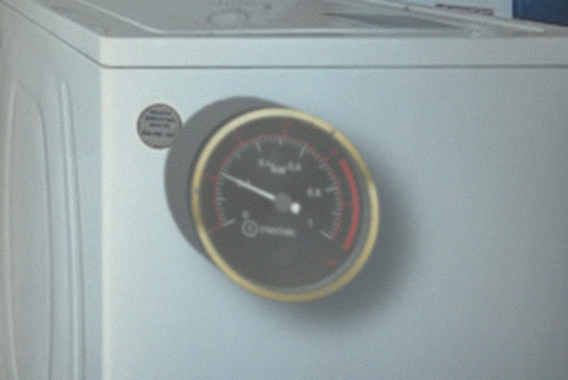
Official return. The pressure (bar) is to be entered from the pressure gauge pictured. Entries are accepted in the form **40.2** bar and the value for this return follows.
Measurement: **0.2** bar
